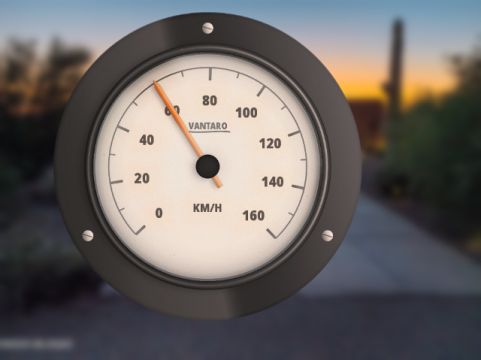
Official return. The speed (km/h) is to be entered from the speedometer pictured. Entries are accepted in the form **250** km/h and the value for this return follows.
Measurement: **60** km/h
